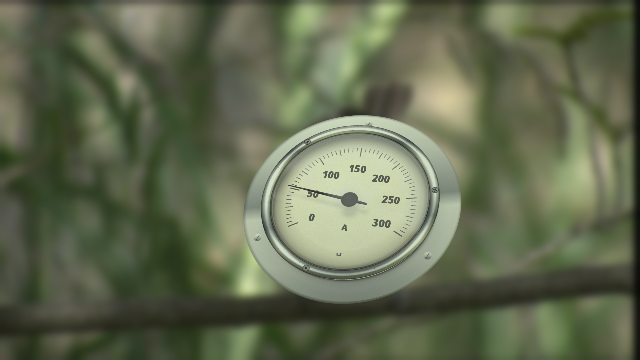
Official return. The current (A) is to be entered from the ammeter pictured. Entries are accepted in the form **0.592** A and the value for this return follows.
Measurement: **50** A
